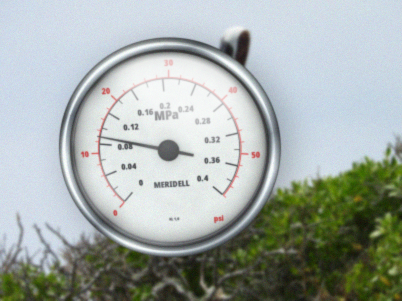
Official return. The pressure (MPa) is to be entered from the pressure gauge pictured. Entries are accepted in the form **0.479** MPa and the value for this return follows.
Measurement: **0.09** MPa
